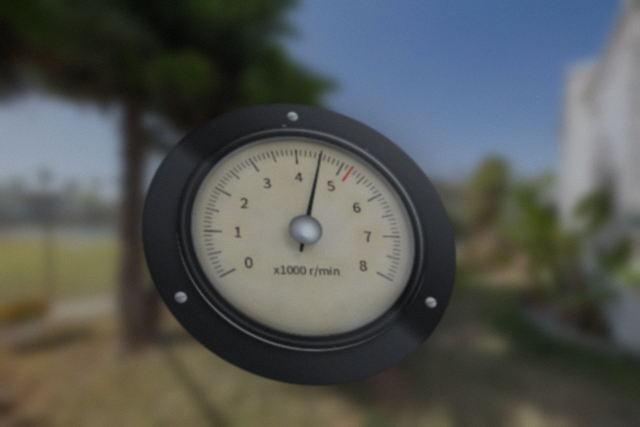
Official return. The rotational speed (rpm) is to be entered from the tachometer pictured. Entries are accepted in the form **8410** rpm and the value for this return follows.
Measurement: **4500** rpm
